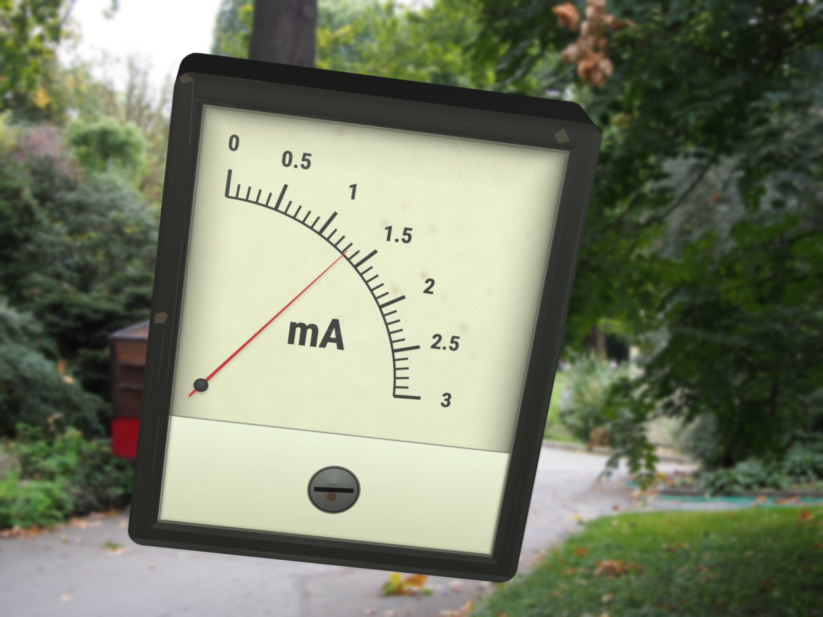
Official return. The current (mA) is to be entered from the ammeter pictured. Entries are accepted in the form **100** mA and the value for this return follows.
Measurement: **1.3** mA
